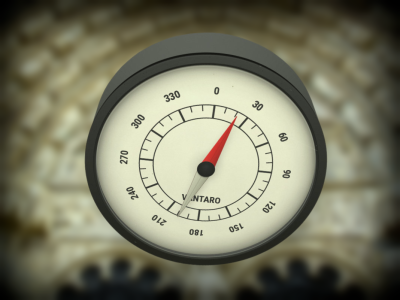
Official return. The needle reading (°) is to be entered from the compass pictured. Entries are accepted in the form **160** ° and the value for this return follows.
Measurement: **20** °
